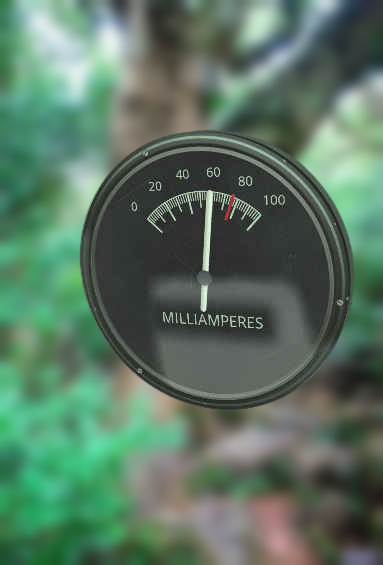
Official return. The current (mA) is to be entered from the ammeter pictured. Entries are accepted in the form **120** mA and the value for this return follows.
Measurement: **60** mA
